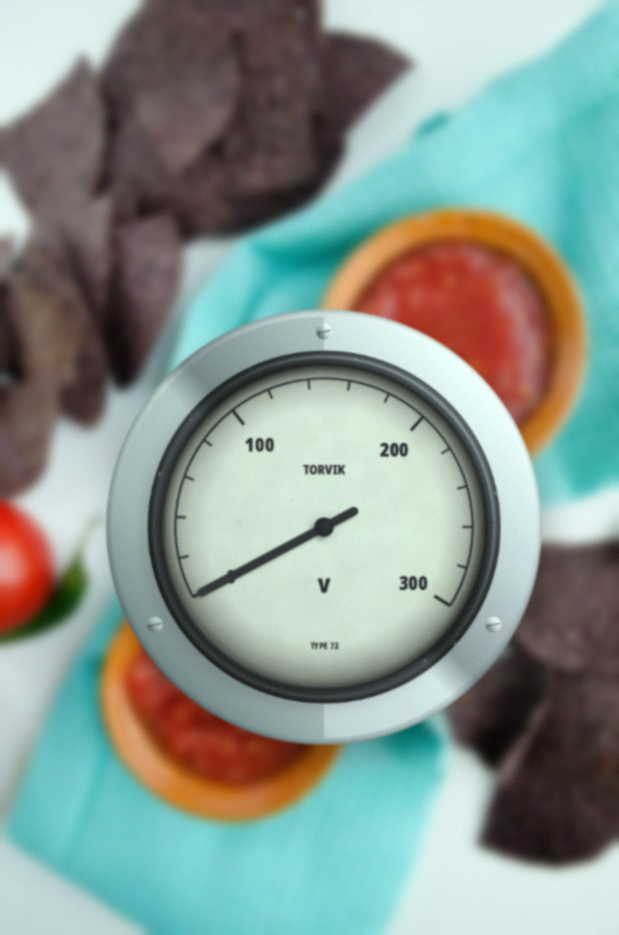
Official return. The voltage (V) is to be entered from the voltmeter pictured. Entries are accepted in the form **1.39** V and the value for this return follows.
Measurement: **0** V
